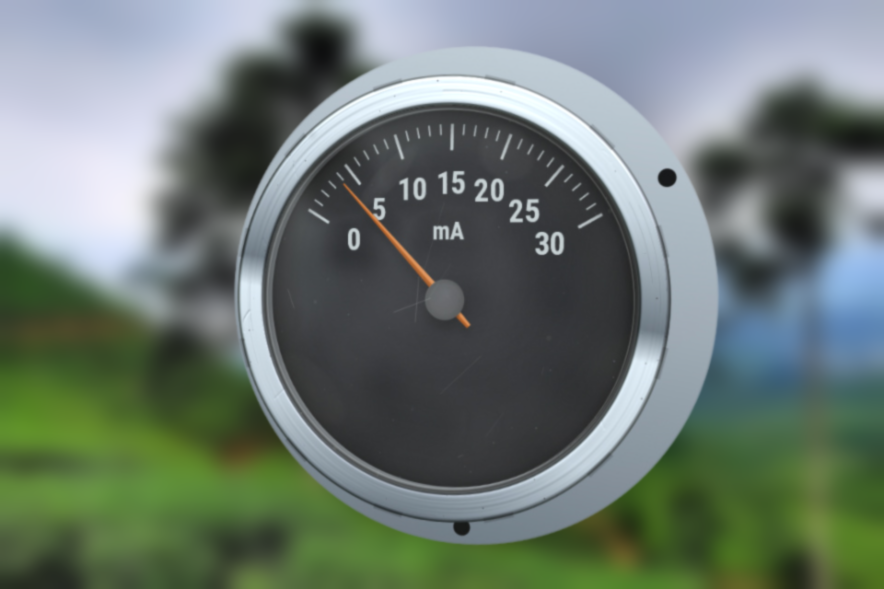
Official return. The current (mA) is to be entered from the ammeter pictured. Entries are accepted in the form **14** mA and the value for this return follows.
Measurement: **4** mA
